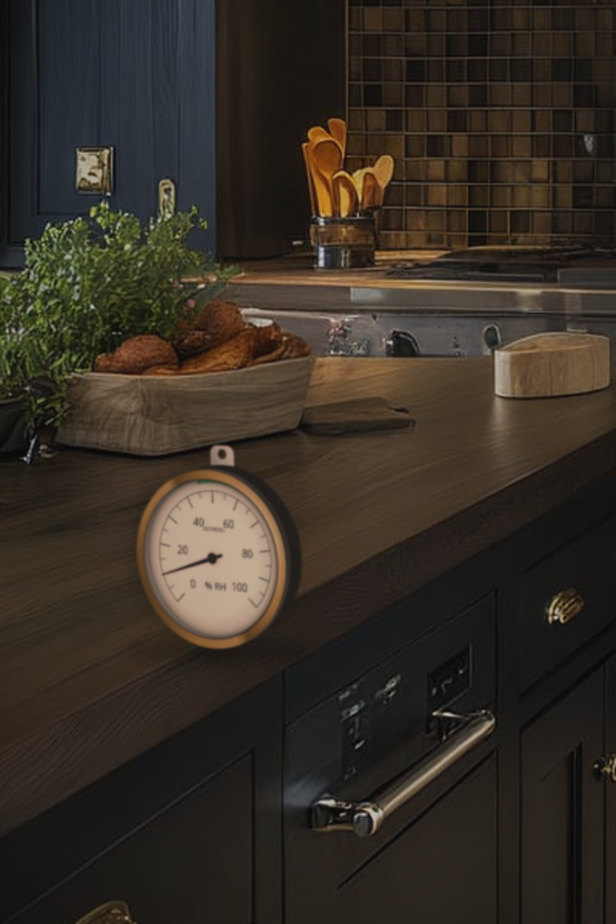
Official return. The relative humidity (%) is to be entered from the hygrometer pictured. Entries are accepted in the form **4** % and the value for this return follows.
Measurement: **10** %
